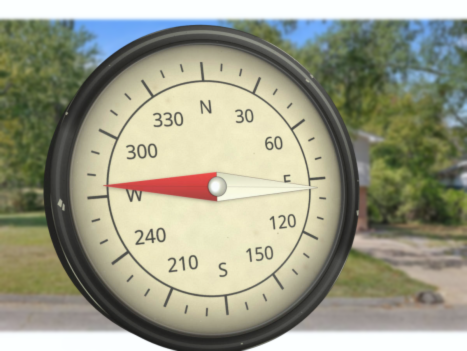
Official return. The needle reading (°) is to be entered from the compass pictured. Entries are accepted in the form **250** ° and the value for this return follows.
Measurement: **275** °
